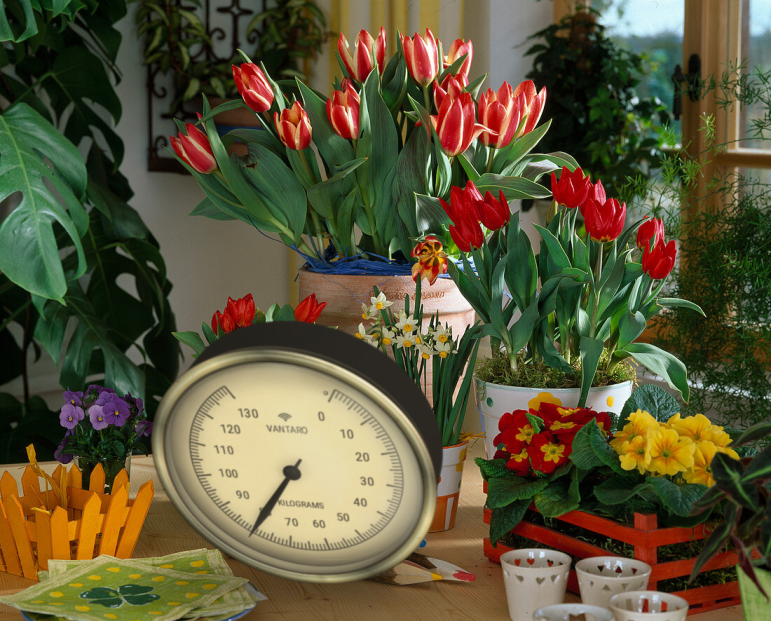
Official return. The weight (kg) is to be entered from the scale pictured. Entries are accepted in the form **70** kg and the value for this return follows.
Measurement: **80** kg
